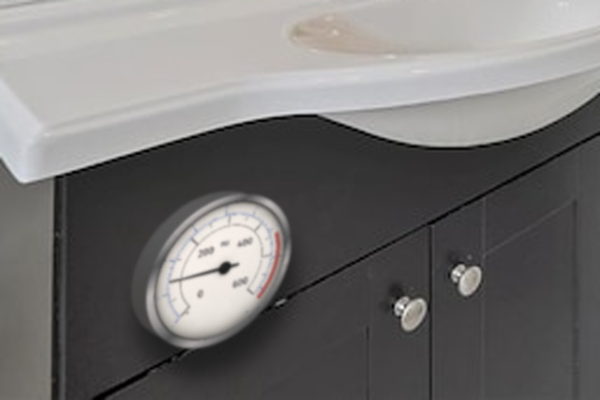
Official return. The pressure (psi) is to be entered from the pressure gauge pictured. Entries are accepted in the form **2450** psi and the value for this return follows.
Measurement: **100** psi
